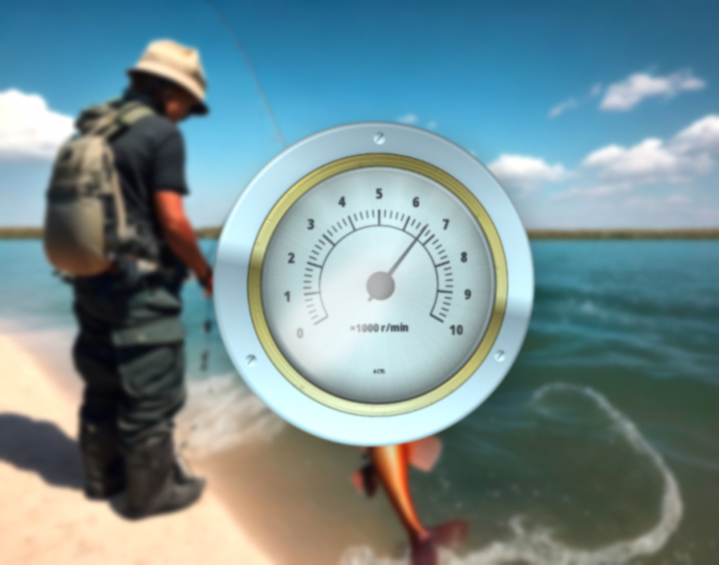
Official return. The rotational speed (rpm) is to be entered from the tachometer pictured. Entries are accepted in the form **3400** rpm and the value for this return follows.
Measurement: **6600** rpm
